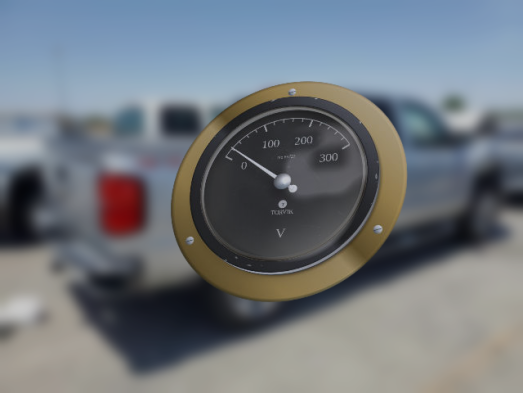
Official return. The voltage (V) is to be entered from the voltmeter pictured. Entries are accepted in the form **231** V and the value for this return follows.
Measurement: **20** V
